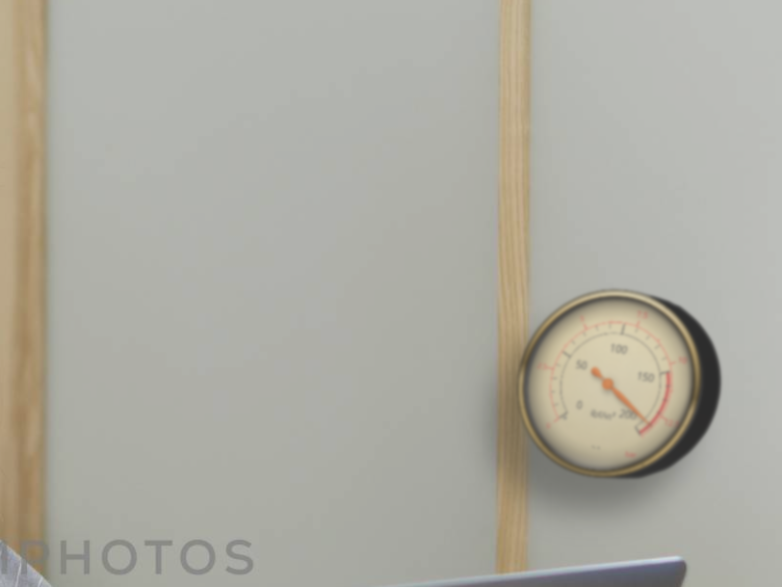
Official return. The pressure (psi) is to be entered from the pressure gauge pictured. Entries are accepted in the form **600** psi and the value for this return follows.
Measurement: **190** psi
